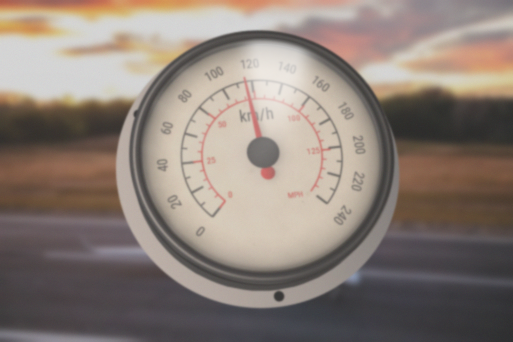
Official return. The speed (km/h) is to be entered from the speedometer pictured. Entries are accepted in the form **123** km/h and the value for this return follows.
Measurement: **115** km/h
